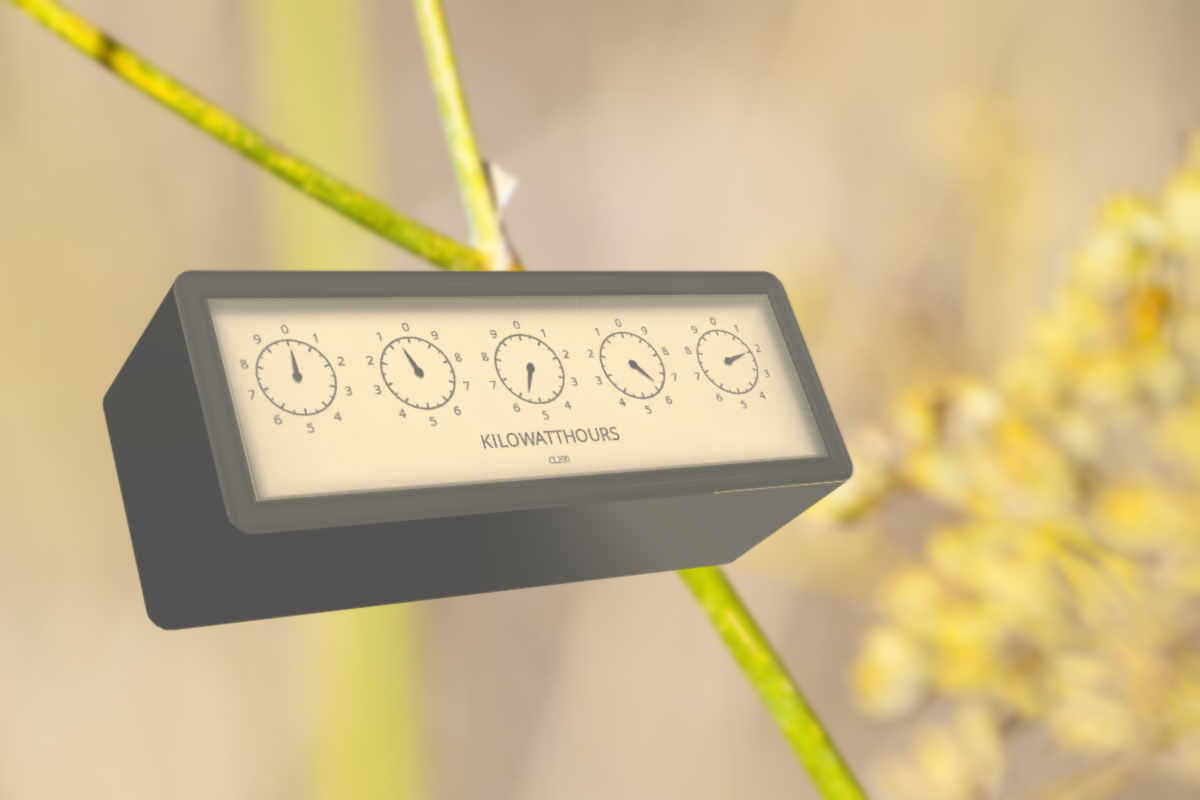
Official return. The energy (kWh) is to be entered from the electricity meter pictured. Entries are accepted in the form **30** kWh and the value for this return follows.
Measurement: **562** kWh
